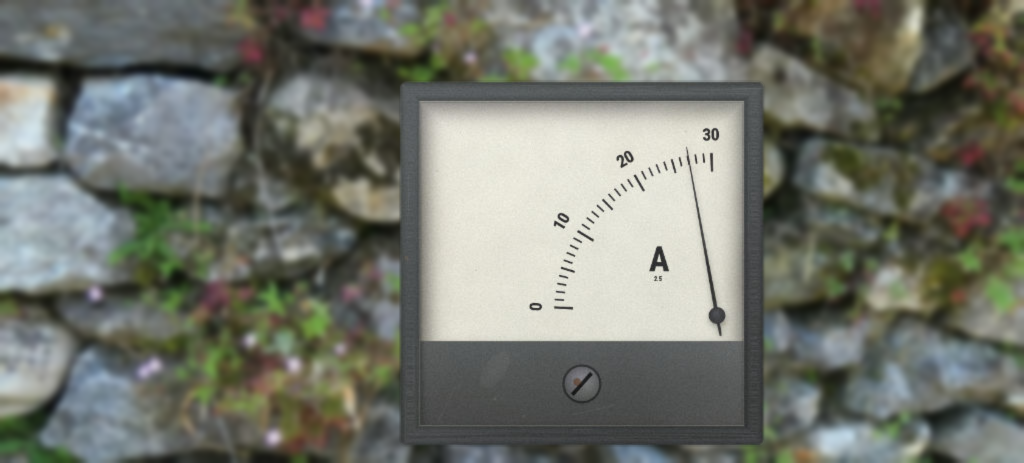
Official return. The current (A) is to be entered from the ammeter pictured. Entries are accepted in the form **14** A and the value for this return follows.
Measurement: **27** A
